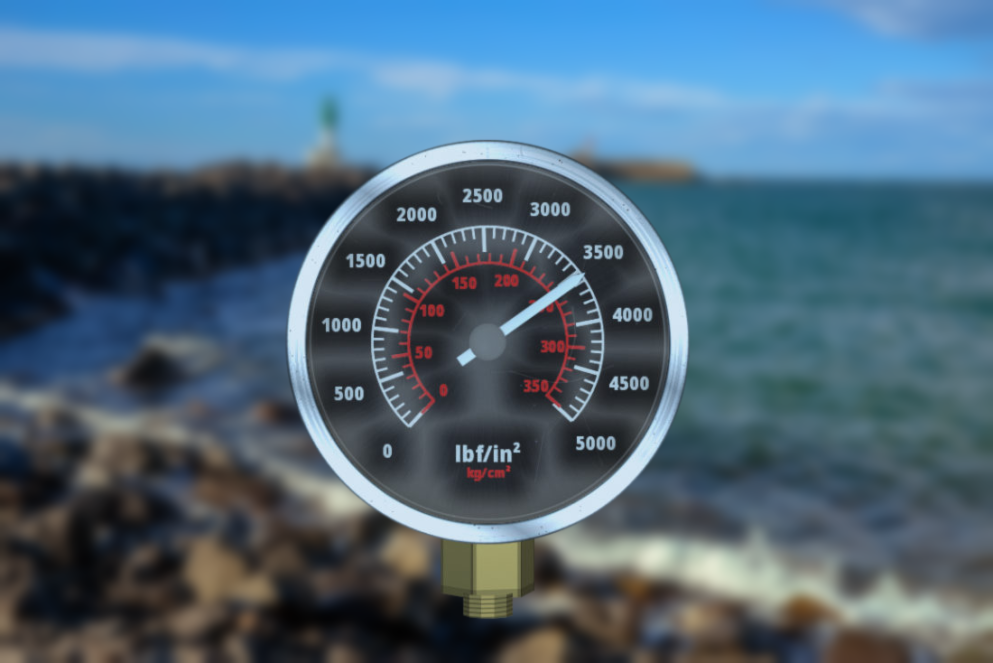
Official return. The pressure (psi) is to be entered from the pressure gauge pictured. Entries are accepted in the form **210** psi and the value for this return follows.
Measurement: **3550** psi
